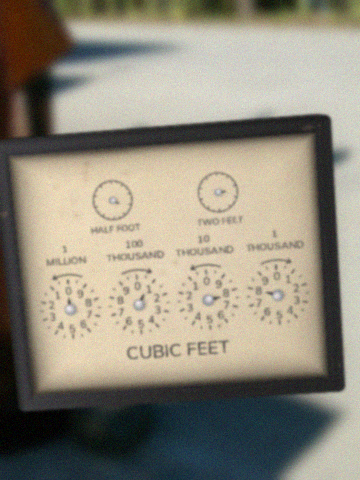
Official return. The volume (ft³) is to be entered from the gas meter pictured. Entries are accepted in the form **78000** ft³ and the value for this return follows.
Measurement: **7800** ft³
